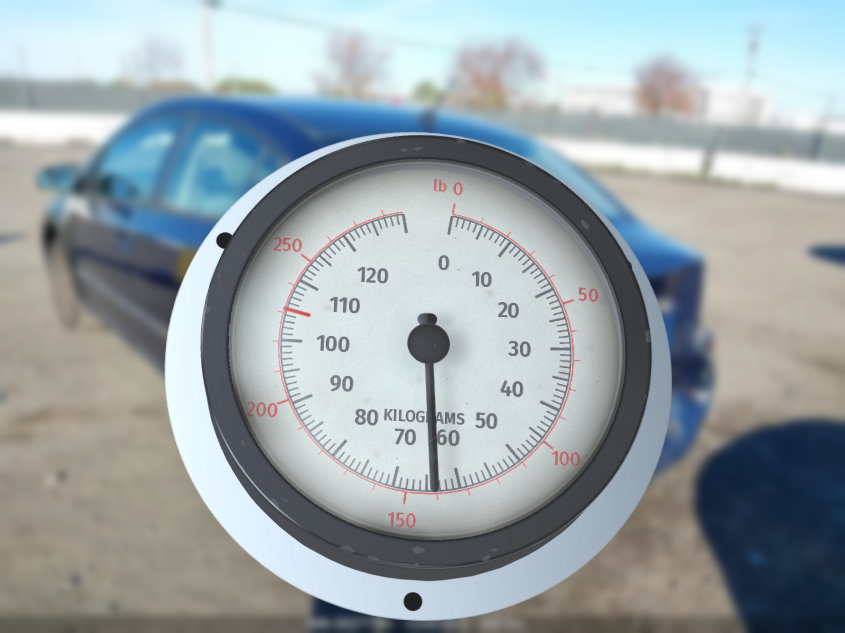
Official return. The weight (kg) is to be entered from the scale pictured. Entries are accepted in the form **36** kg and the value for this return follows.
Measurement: **64** kg
